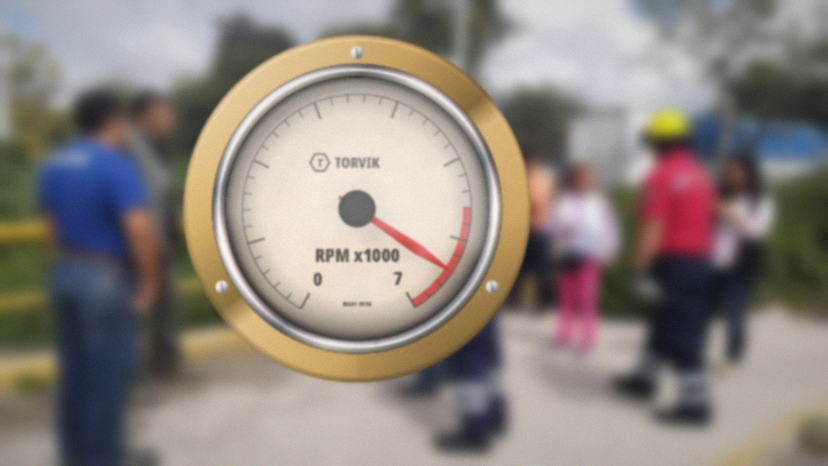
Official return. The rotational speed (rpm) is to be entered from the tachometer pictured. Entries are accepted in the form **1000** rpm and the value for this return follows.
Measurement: **6400** rpm
